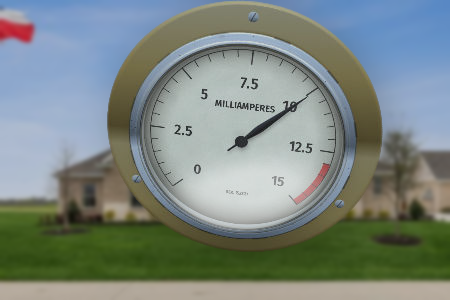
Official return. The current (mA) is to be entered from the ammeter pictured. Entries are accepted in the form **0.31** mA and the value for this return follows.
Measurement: **10** mA
